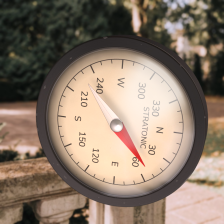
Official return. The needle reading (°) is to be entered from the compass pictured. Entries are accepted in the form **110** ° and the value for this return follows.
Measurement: **50** °
